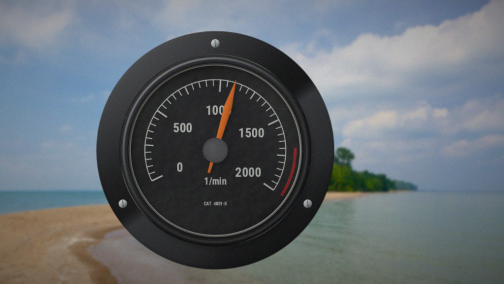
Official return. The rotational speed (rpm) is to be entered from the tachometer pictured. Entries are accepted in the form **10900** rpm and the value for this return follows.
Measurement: **1100** rpm
